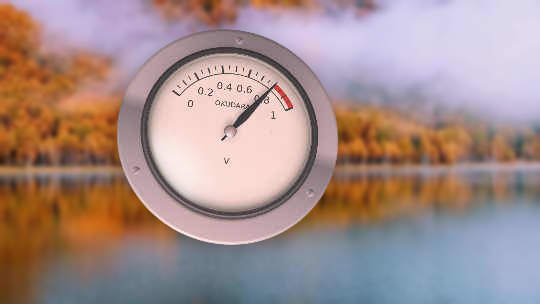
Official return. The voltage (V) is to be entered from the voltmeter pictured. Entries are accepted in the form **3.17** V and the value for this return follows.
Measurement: **0.8** V
